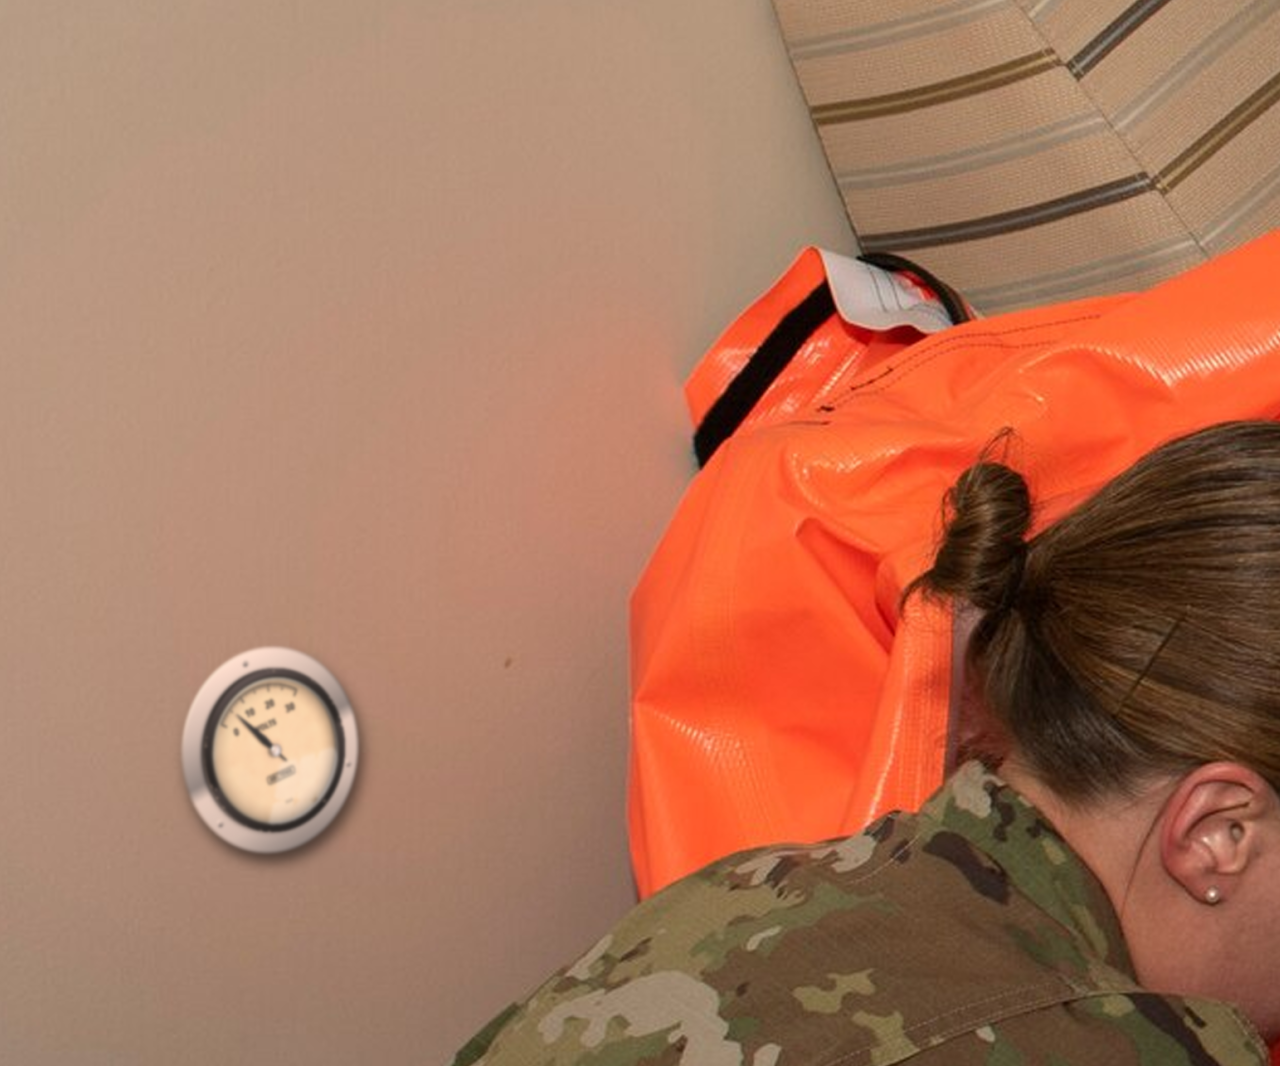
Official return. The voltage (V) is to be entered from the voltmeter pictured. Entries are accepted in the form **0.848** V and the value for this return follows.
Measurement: **5** V
